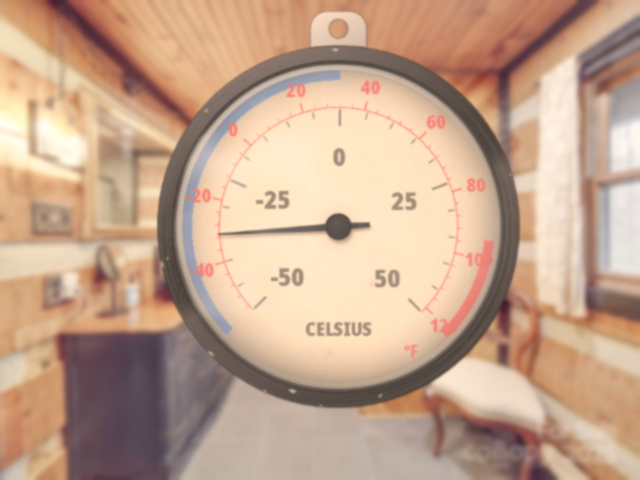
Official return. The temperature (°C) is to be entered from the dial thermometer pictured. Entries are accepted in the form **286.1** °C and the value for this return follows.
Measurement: **-35** °C
